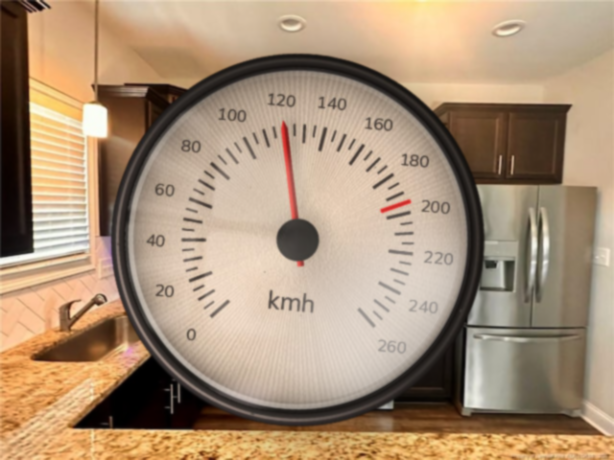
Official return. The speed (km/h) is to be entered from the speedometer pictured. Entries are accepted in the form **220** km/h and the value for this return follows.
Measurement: **120** km/h
